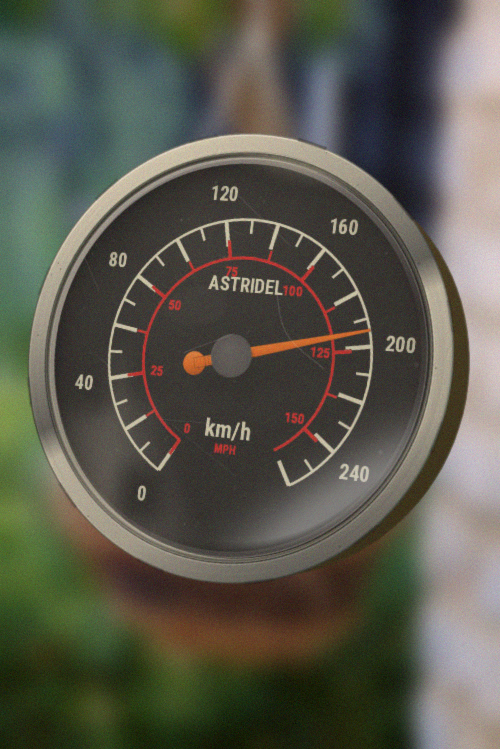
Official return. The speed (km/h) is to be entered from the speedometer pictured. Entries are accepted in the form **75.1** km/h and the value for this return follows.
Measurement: **195** km/h
